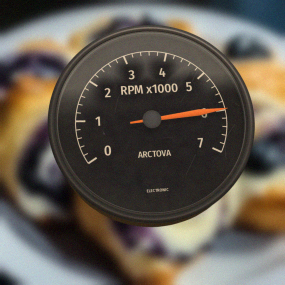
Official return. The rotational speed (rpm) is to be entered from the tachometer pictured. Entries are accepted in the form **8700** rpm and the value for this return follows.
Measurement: **6000** rpm
